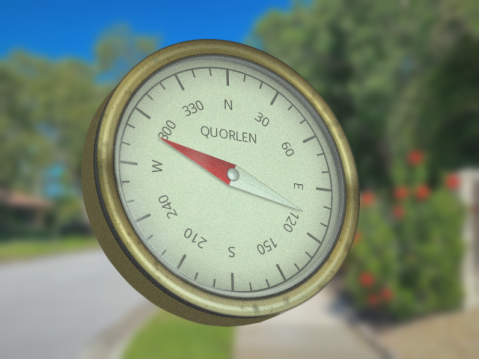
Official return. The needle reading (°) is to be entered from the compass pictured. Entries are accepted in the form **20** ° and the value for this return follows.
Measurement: **290** °
